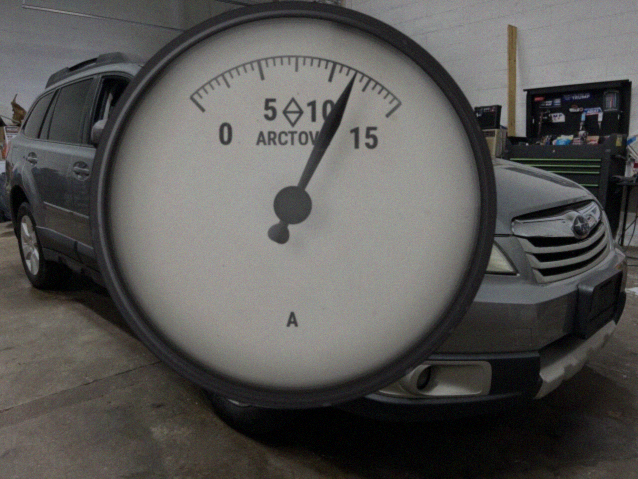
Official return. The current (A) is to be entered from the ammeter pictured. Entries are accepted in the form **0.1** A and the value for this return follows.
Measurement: **11.5** A
